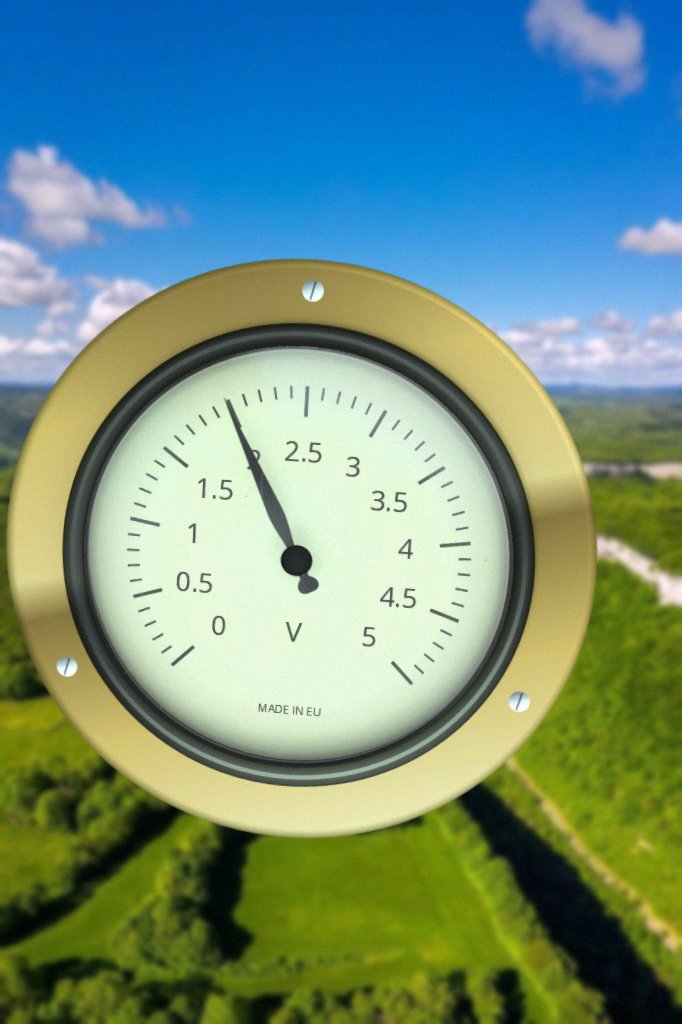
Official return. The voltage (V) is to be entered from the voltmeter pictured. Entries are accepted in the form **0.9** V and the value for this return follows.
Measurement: **2** V
